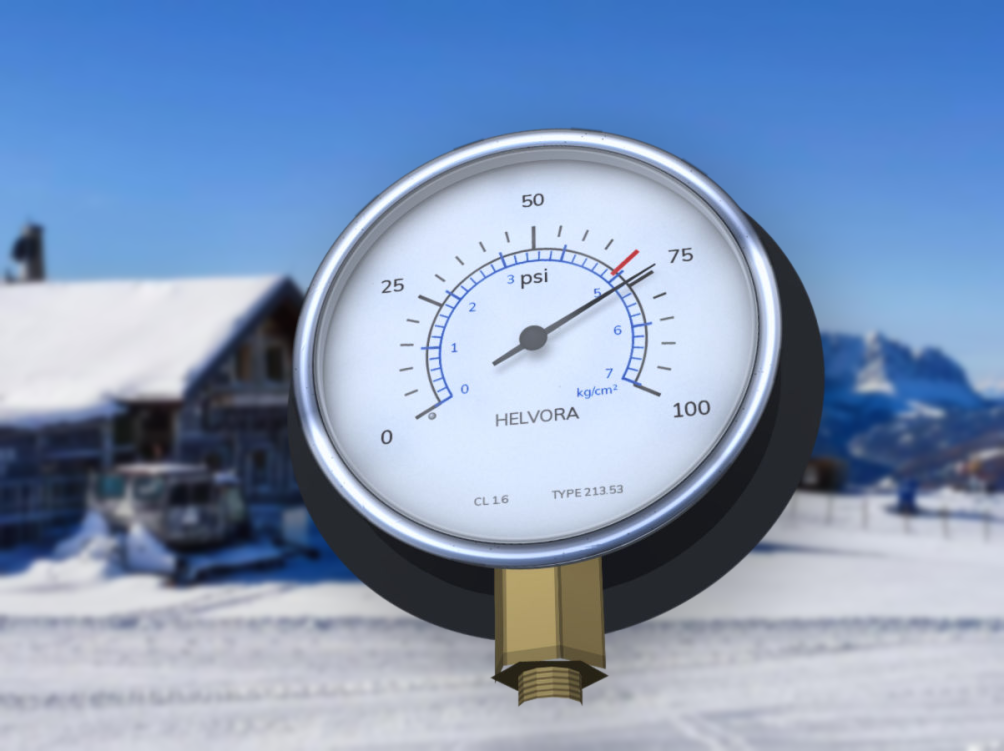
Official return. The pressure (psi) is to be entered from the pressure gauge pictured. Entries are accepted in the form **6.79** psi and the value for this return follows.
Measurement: **75** psi
